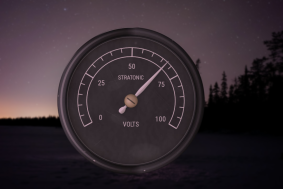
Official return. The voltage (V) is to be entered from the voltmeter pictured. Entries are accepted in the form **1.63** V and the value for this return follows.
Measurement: **67.5** V
